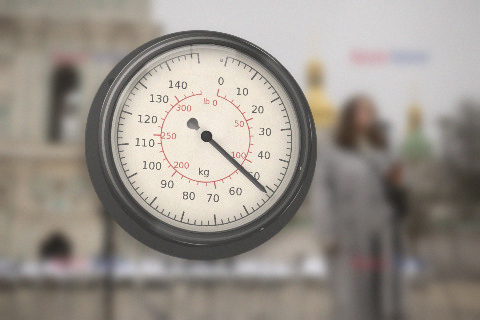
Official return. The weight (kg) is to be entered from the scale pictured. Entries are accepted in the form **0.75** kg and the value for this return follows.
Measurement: **52** kg
